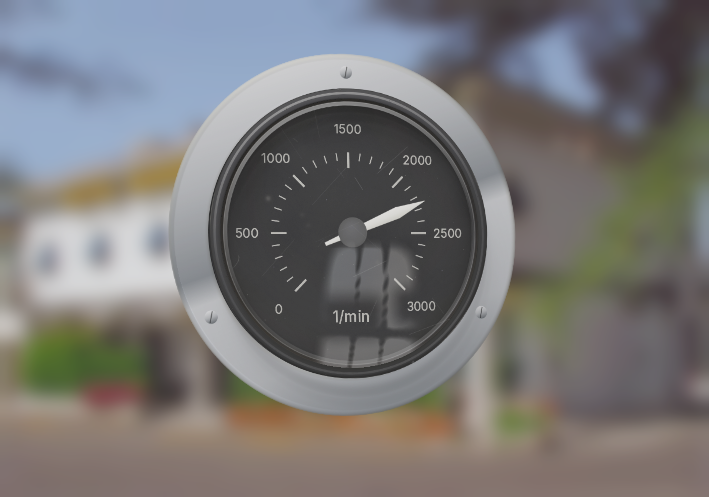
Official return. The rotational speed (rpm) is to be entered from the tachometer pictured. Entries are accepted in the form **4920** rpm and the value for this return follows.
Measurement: **2250** rpm
